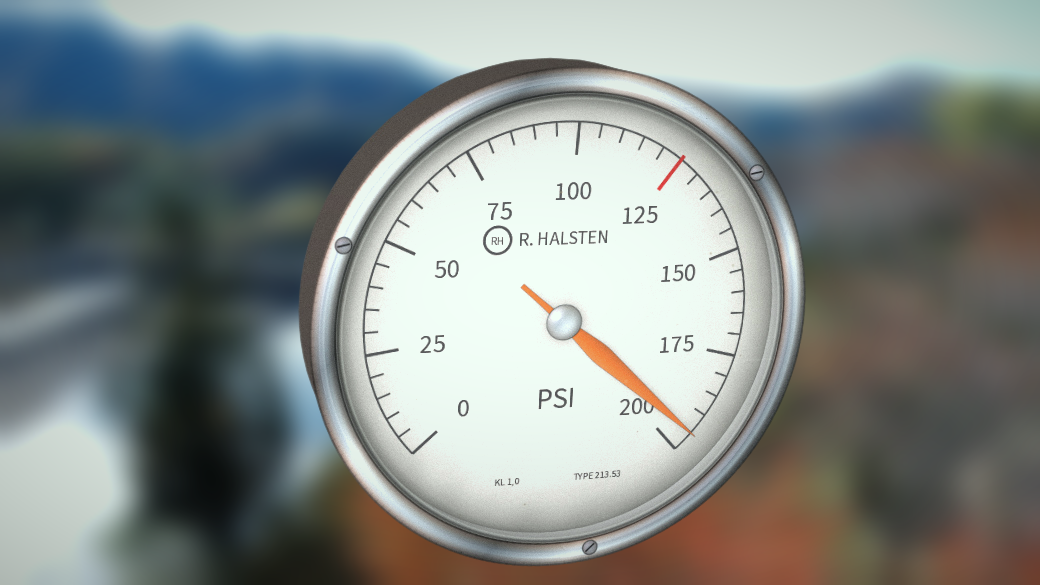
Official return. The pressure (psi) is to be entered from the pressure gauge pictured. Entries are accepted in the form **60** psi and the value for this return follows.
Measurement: **195** psi
